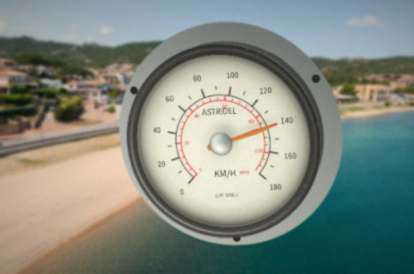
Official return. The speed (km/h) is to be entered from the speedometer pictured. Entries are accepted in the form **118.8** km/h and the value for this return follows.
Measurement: **140** km/h
